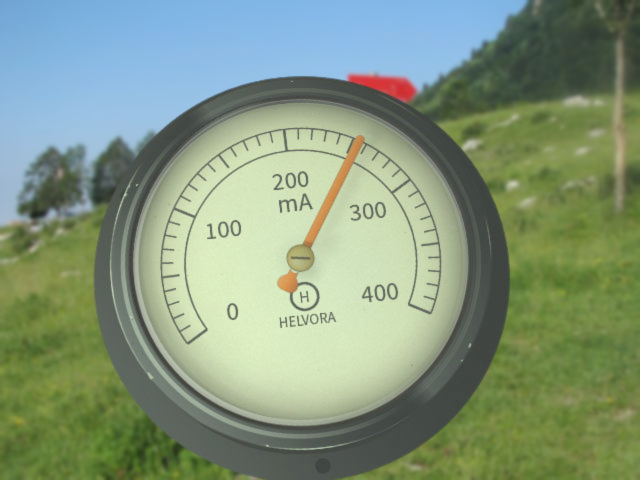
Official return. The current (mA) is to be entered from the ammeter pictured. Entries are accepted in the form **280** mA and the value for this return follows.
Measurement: **255** mA
